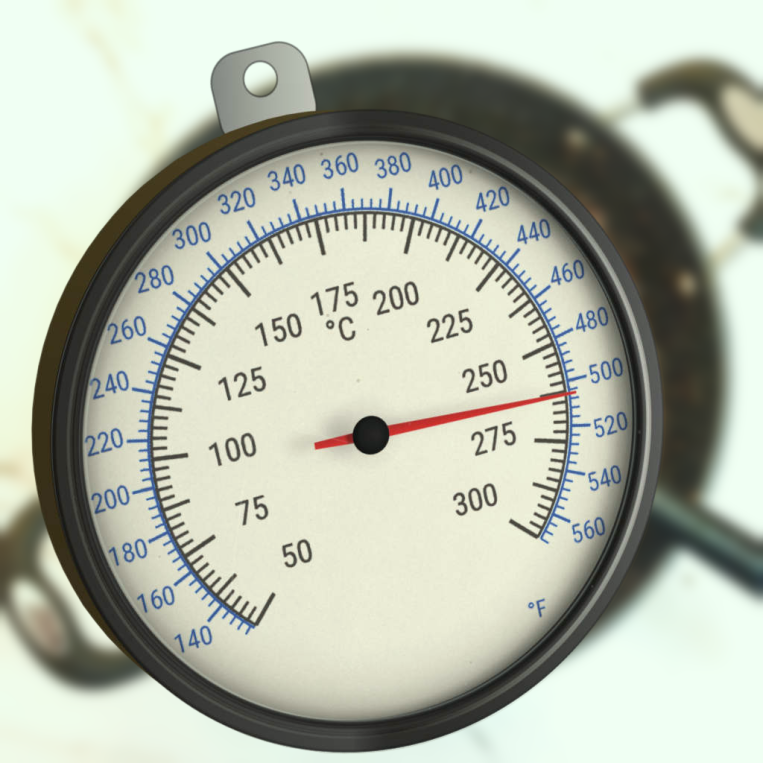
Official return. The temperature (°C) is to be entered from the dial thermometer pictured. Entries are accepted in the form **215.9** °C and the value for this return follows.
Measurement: **262.5** °C
